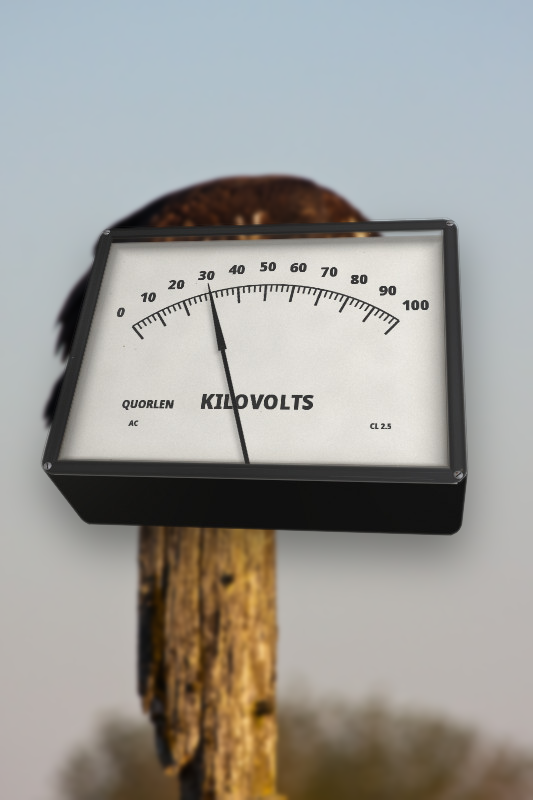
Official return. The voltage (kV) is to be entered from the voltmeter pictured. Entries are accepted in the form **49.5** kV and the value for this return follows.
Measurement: **30** kV
